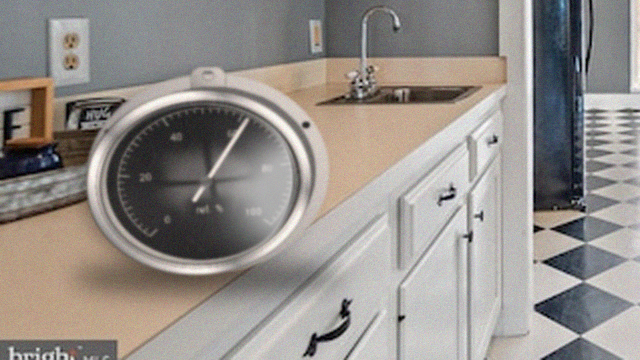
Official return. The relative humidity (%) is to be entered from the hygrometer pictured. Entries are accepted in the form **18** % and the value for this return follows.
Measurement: **62** %
